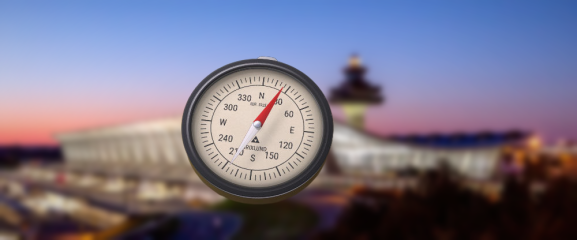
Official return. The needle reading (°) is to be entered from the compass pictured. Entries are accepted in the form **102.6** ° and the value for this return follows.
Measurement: **25** °
